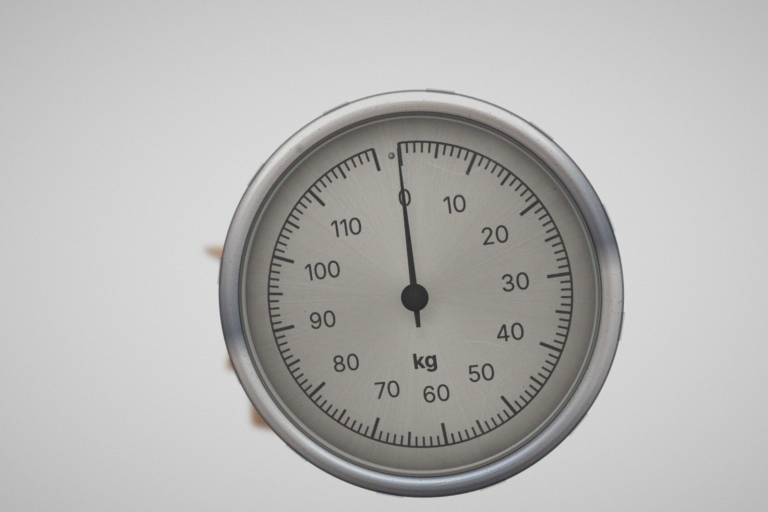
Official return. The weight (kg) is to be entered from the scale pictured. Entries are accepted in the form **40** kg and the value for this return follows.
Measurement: **0** kg
